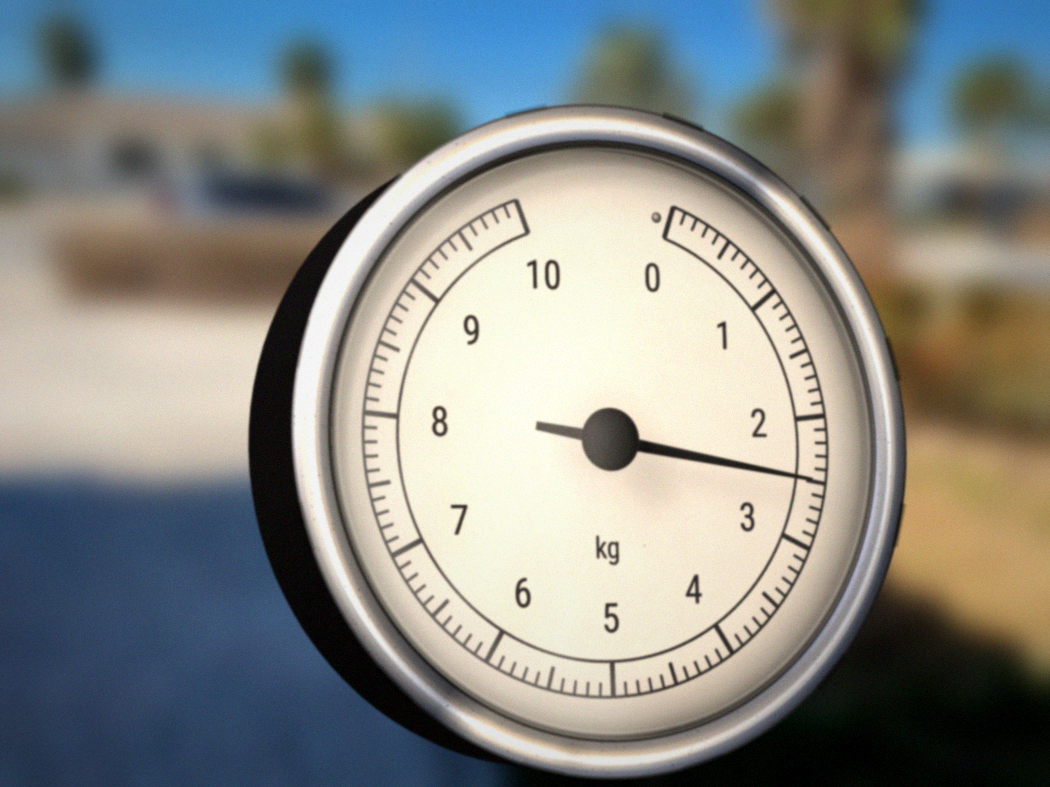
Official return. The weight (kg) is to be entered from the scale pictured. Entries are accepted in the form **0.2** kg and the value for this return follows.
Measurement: **2.5** kg
